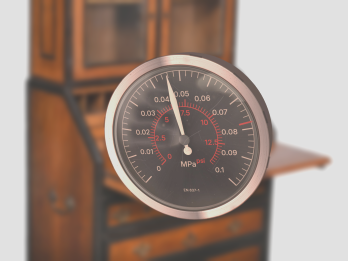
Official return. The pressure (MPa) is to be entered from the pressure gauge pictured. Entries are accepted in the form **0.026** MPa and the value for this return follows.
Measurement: **0.046** MPa
